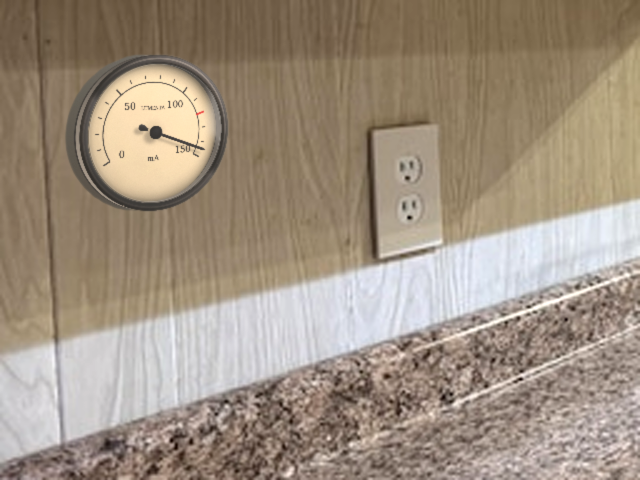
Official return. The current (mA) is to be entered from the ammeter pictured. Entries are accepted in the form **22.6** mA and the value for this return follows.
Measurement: **145** mA
